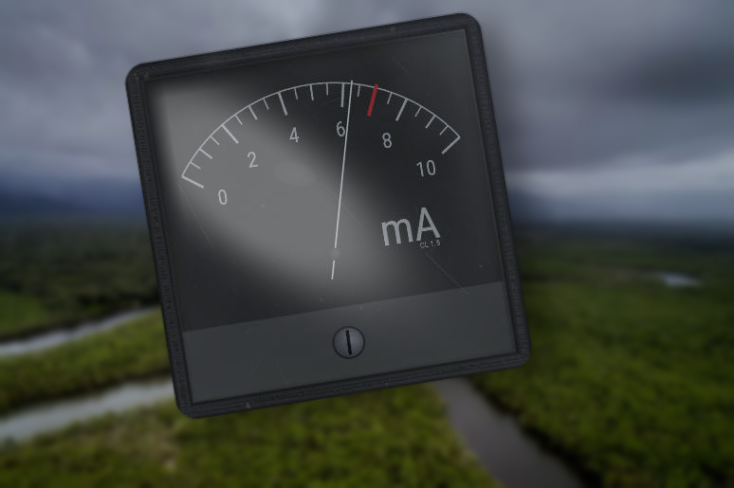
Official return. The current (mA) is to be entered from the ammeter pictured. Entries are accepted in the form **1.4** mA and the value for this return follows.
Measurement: **6.25** mA
